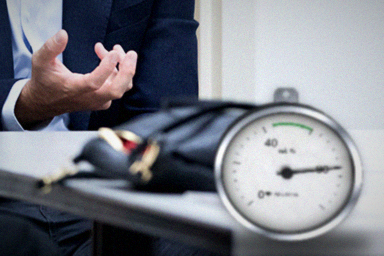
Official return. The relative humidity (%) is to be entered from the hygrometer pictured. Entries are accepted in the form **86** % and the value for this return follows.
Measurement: **80** %
